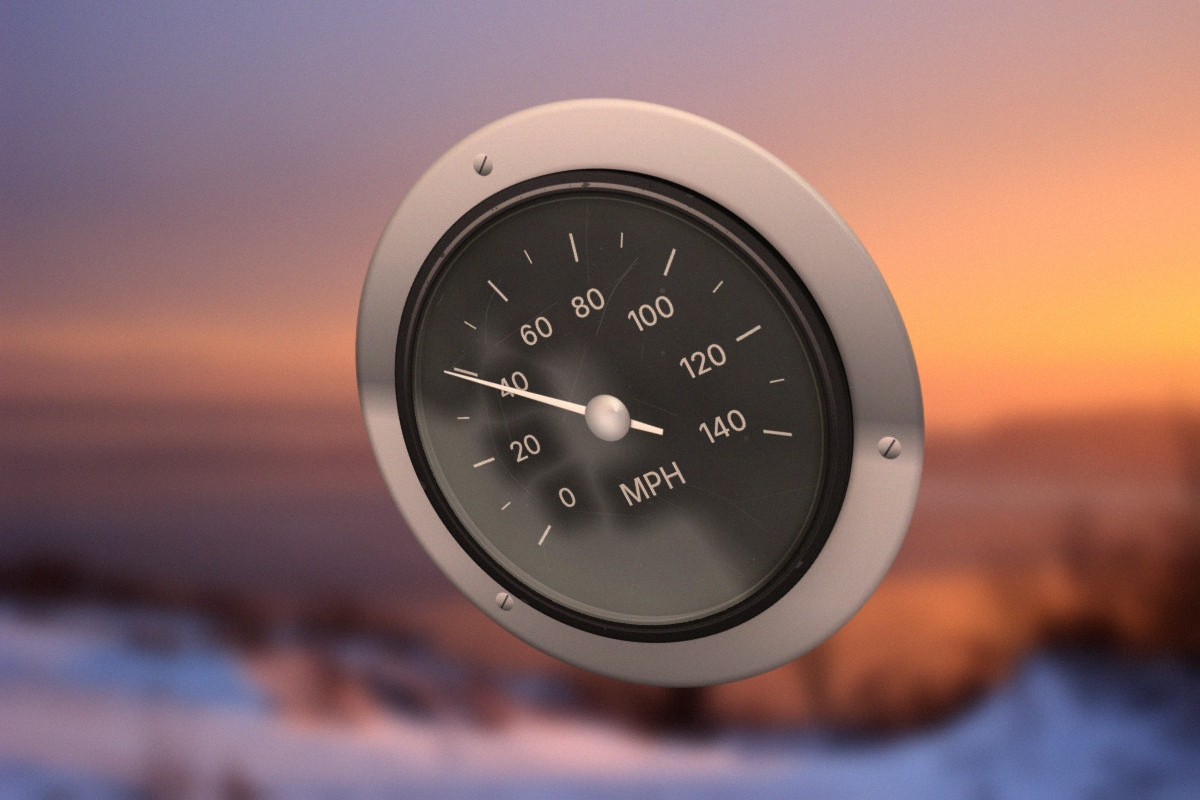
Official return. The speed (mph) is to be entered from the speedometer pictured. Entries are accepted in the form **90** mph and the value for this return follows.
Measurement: **40** mph
